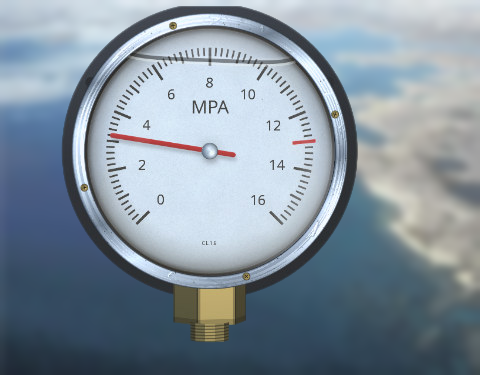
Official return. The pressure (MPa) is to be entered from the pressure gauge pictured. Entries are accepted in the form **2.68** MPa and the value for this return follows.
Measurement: **3.2** MPa
